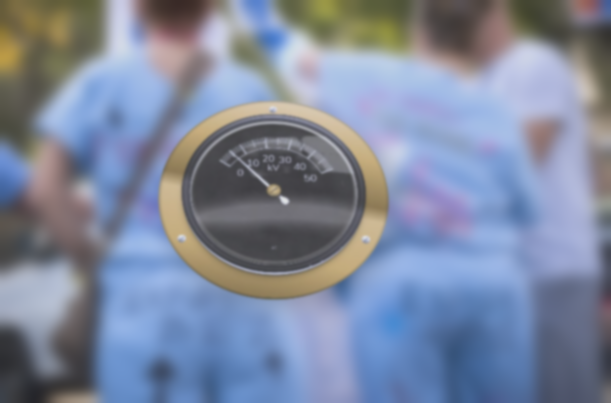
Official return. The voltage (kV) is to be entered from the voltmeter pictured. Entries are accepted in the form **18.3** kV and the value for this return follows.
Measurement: **5** kV
